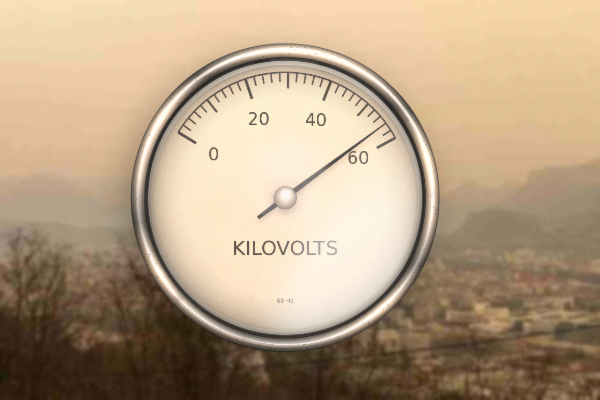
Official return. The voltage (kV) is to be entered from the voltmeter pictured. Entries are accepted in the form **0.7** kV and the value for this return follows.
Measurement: **56** kV
